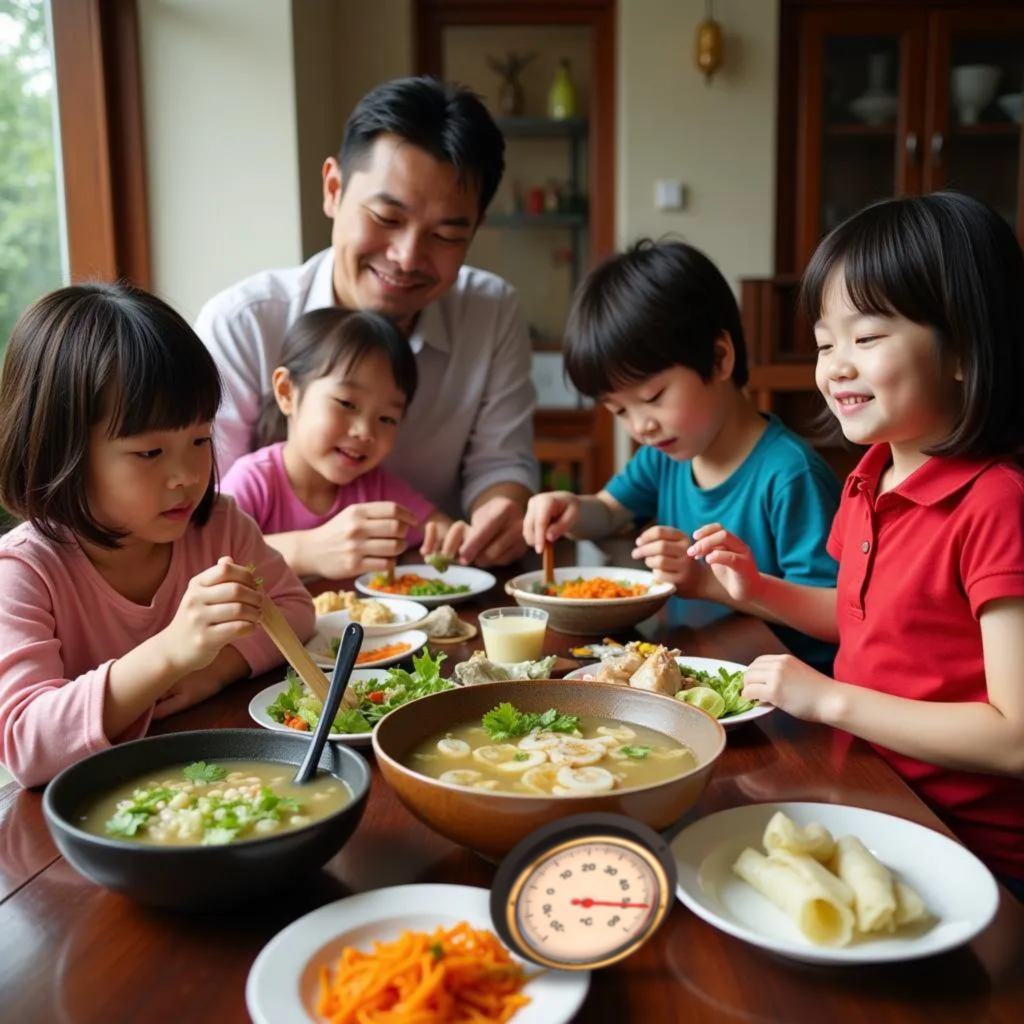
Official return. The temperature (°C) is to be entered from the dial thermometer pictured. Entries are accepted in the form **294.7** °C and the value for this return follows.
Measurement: **50** °C
